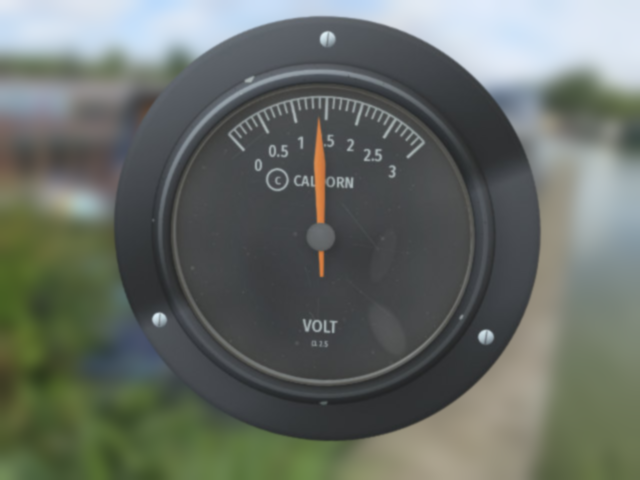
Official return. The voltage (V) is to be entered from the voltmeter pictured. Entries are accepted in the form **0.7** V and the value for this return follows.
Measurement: **1.4** V
